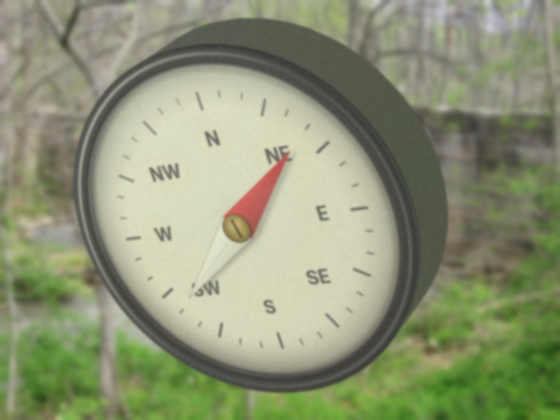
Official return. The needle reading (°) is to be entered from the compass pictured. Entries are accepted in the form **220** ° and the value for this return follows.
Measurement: **50** °
